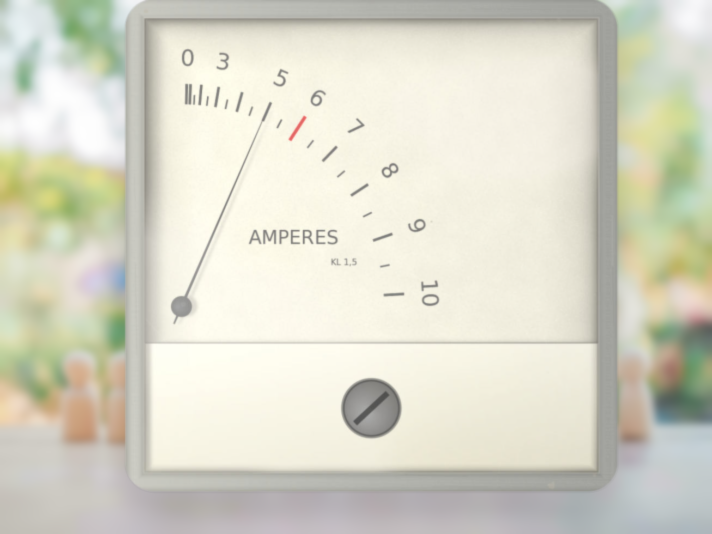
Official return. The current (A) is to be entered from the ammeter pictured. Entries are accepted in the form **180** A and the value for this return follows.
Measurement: **5** A
